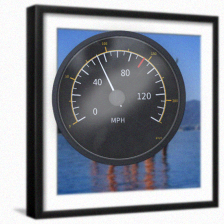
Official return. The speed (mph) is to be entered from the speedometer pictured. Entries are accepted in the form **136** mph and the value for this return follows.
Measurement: **55** mph
